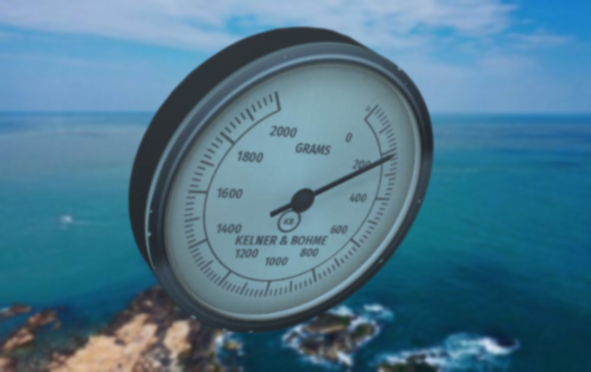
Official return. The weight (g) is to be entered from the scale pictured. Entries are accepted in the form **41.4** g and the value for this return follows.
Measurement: **200** g
